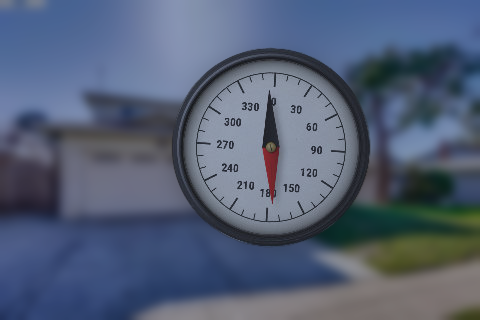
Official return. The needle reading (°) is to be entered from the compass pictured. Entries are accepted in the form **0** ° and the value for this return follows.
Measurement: **175** °
